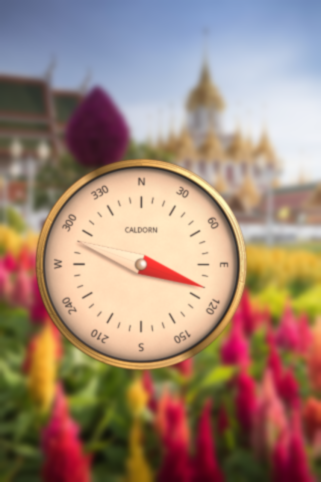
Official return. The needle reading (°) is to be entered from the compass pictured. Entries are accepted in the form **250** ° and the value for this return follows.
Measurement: **110** °
